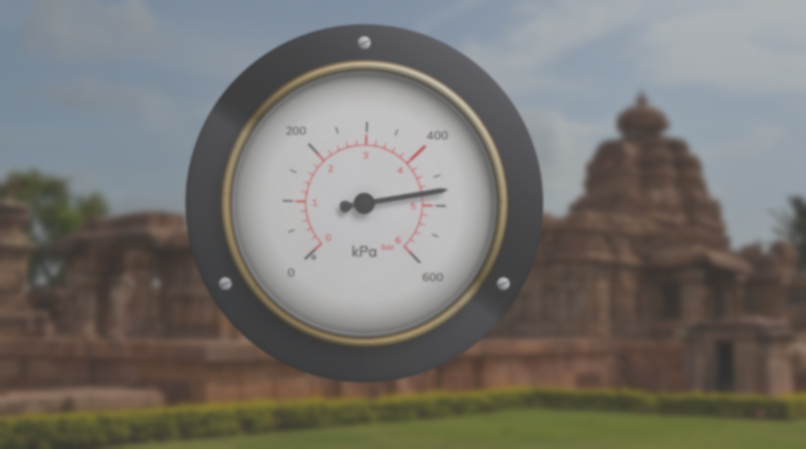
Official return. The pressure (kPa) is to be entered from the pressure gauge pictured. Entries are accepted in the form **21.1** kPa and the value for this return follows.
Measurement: **475** kPa
